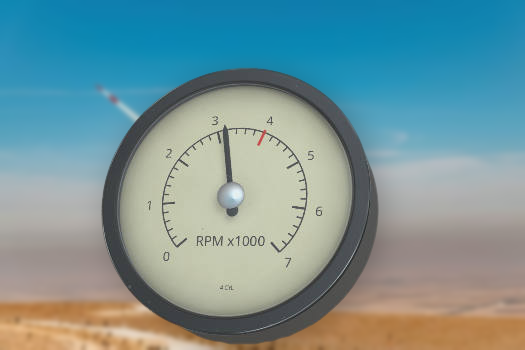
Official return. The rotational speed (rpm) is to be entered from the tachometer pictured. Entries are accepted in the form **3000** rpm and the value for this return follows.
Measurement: **3200** rpm
